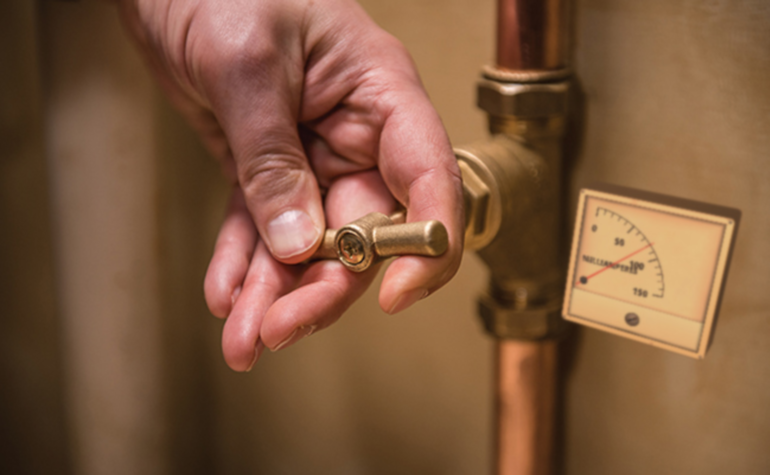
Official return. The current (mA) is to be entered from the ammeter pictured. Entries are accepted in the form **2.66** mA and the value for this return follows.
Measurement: **80** mA
